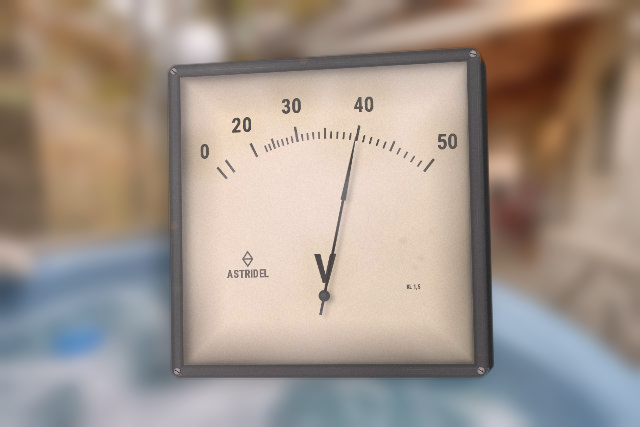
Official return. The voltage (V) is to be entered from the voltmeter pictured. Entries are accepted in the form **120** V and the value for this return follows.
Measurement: **40** V
